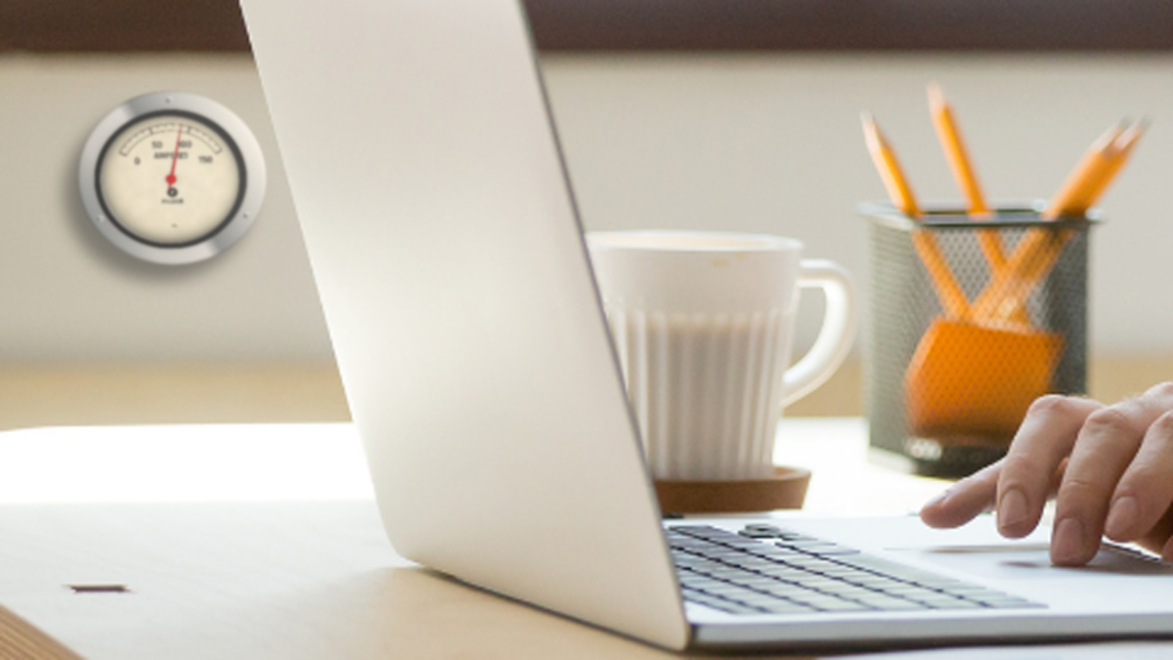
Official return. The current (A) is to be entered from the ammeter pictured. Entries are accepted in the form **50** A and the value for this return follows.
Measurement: **90** A
